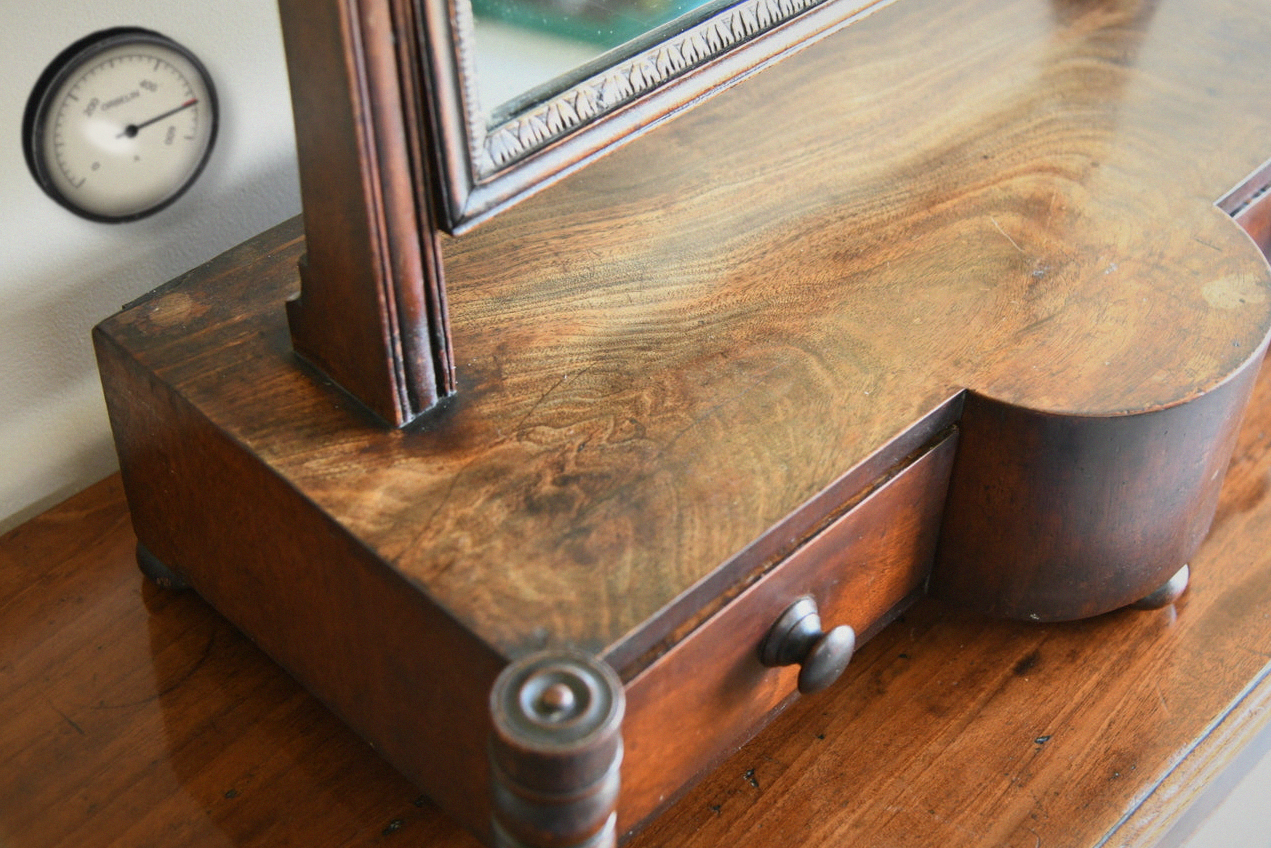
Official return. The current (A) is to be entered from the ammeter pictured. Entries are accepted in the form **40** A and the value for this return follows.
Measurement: **520** A
